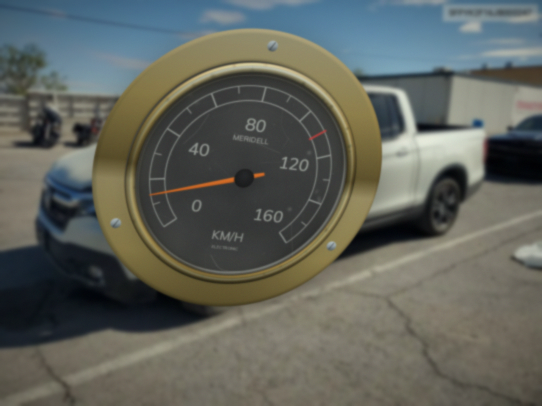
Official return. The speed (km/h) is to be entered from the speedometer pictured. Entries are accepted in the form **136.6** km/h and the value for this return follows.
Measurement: **15** km/h
